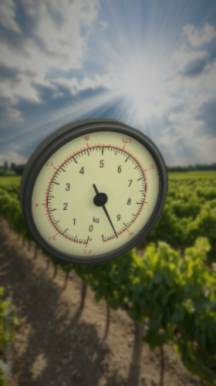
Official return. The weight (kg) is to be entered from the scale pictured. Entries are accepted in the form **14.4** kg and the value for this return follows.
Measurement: **9.5** kg
